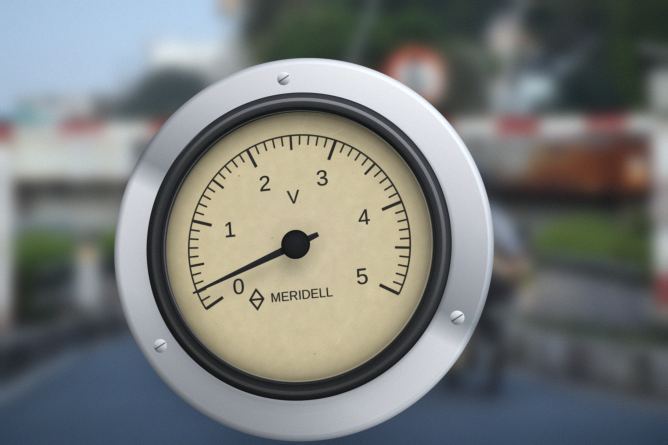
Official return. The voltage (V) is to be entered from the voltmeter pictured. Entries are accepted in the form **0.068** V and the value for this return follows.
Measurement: **0.2** V
